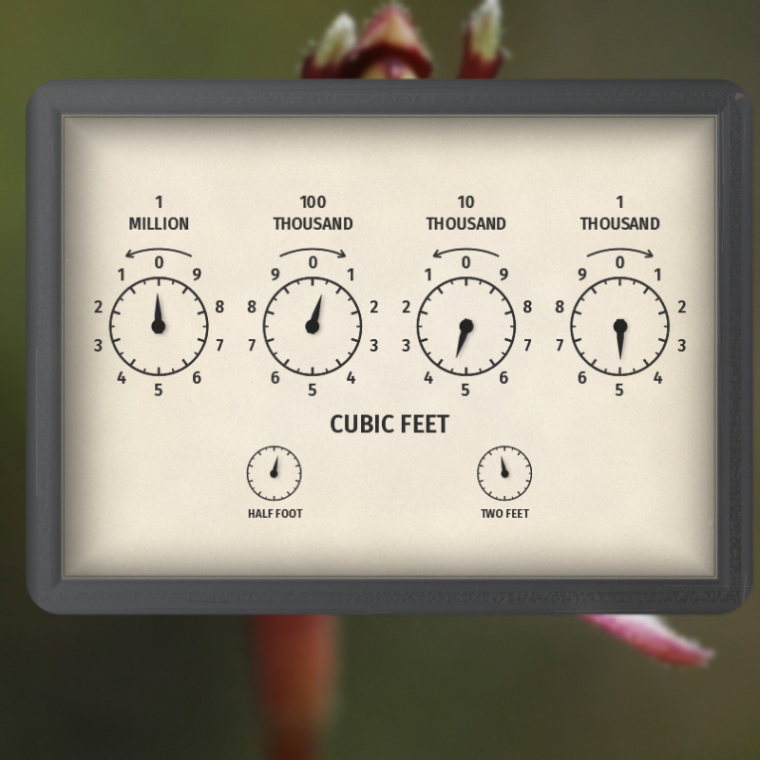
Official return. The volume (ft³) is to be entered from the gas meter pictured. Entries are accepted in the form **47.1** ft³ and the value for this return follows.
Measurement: **4500** ft³
